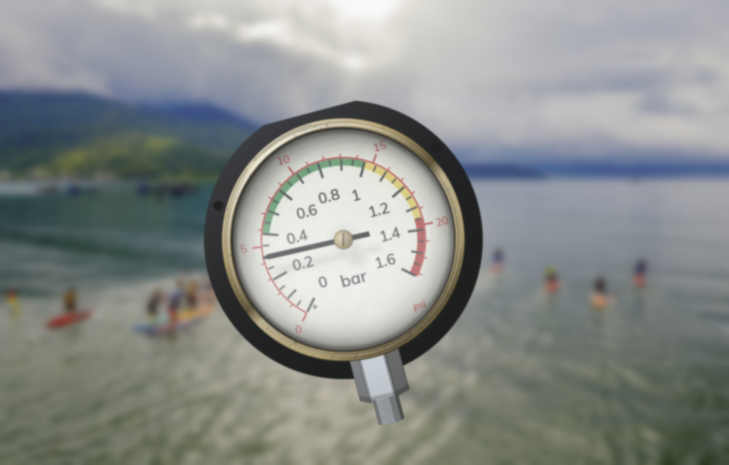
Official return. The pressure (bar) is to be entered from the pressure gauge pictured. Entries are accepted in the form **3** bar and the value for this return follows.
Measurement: **0.3** bar
